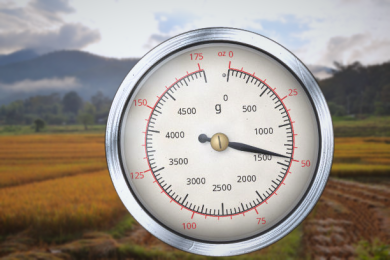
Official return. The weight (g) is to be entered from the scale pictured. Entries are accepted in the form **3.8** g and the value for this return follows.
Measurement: **1400** g
